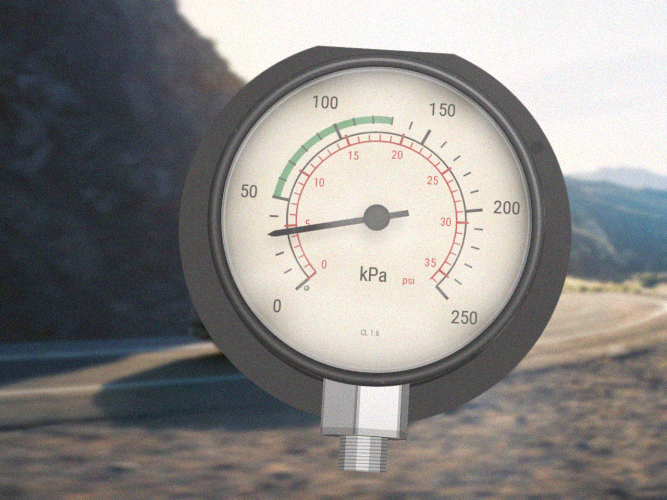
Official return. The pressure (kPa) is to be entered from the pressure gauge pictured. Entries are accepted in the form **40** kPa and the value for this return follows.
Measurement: **30** kPa
